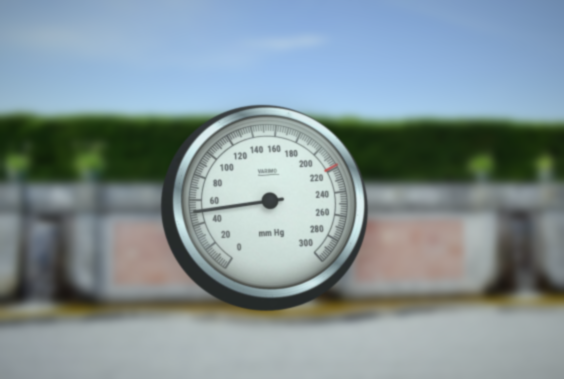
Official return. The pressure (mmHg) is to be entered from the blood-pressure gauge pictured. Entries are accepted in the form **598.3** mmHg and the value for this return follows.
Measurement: **50** mmHg
